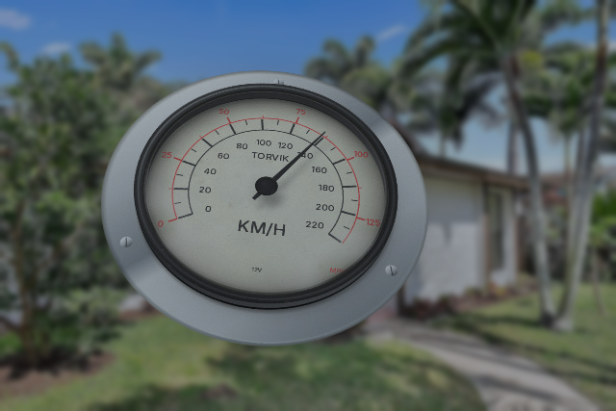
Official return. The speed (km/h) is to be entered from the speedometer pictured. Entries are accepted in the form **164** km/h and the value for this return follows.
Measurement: **140** km/h
